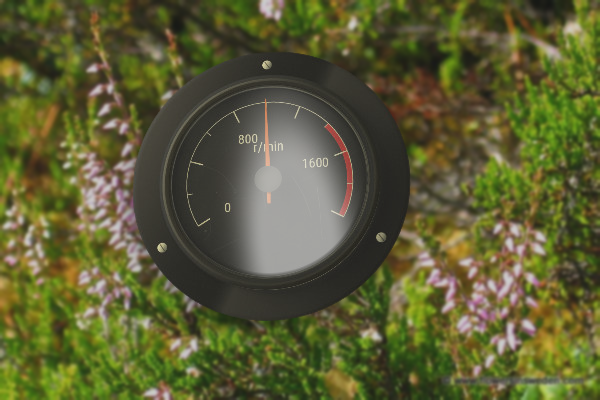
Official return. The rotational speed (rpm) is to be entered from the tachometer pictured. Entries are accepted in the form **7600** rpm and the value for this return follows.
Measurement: **1000** rpm
